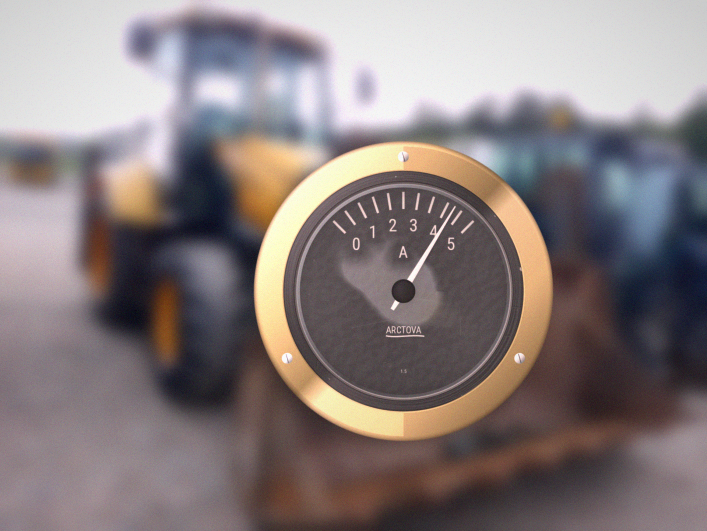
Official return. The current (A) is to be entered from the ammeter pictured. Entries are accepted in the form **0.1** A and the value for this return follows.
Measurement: **4.25** A
